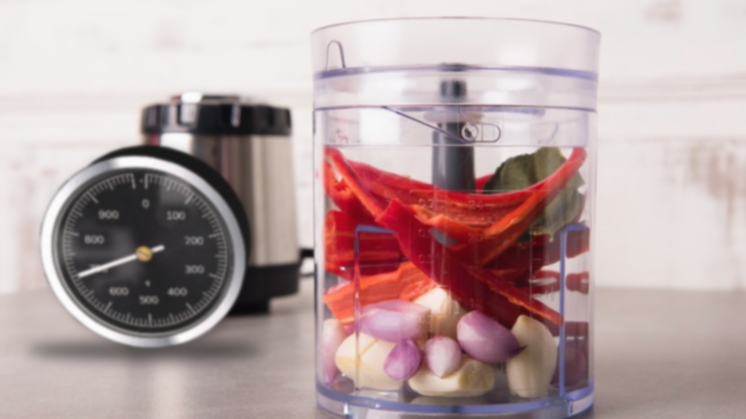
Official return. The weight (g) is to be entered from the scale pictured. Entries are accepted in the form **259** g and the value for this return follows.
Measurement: **700** g
